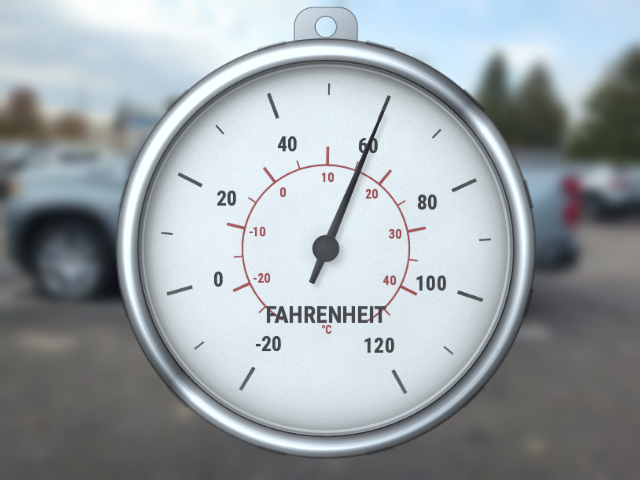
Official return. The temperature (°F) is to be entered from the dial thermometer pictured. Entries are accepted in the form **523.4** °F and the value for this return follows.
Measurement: **60** °F
